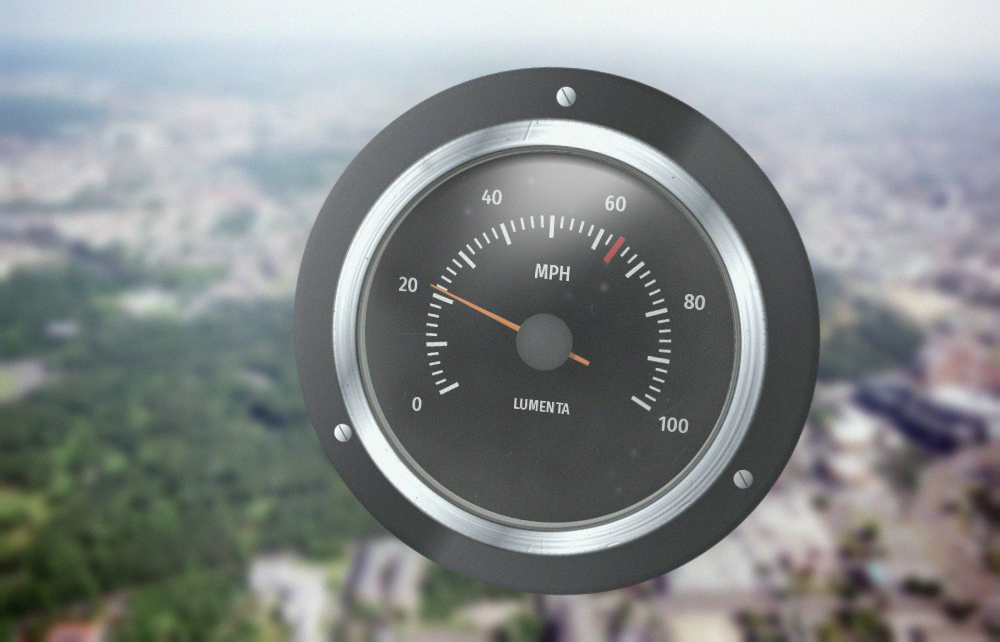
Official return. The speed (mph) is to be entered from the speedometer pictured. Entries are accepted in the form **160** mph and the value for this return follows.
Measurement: **22** mph
